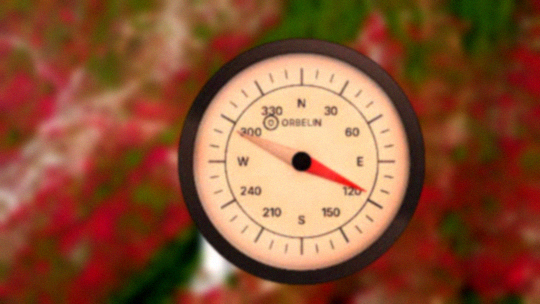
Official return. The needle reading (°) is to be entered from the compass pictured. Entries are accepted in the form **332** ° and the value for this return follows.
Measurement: **115** °
